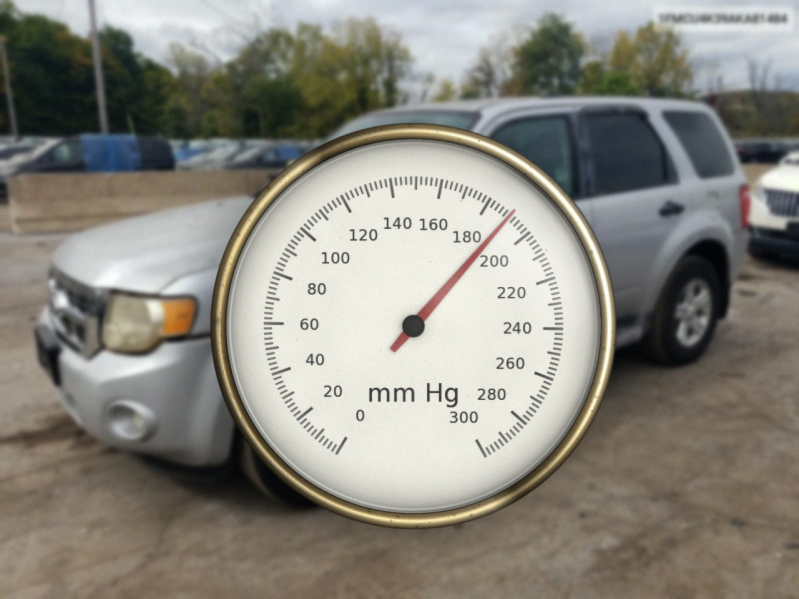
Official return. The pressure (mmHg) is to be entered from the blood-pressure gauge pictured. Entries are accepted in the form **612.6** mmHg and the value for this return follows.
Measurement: **190** mmHg
